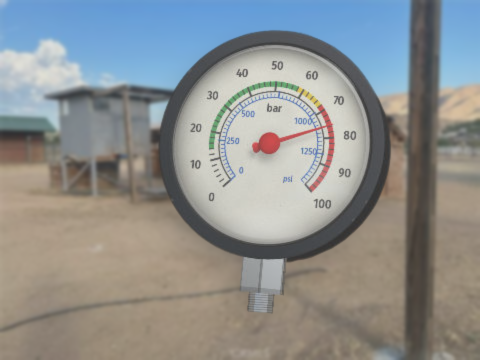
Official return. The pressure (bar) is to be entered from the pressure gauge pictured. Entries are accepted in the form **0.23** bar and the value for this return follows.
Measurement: **76** bar
